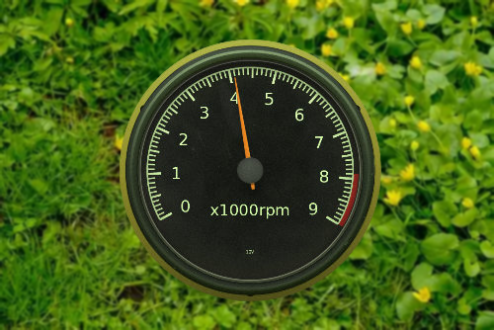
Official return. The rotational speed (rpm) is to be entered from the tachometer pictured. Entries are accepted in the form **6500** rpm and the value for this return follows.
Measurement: **4100** rpm
